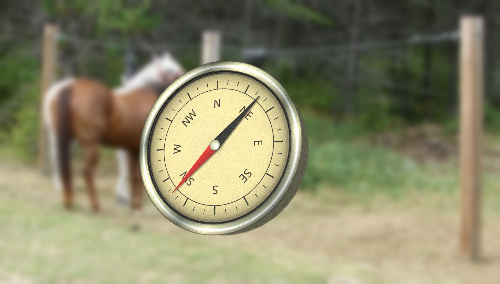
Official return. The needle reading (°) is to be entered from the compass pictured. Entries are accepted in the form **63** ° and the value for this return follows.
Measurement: **225** °
